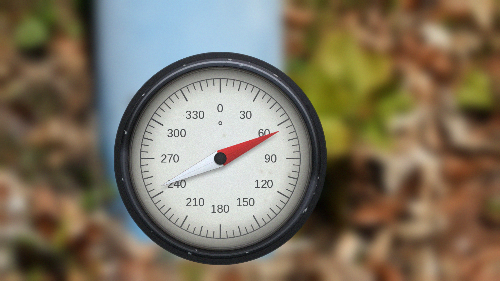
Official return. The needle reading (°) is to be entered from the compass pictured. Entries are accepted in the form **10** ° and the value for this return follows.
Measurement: **65** °
